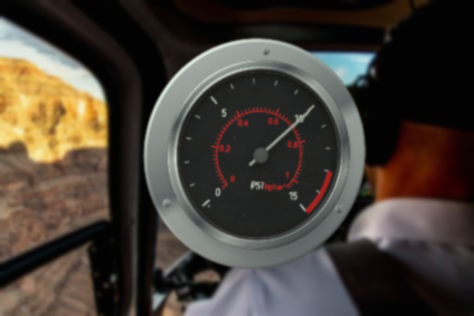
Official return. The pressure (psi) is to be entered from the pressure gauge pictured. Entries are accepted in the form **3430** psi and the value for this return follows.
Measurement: **10** psi
